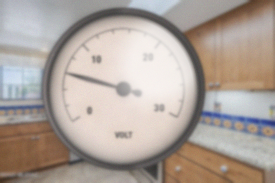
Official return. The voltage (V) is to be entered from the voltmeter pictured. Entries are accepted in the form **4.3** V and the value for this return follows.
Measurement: **6** V
